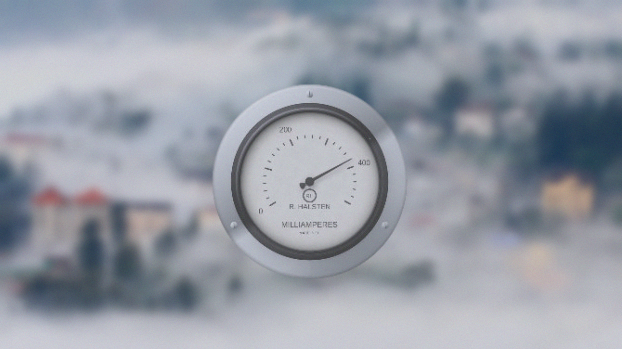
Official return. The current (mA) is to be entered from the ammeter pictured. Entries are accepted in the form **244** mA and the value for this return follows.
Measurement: **380** mA
